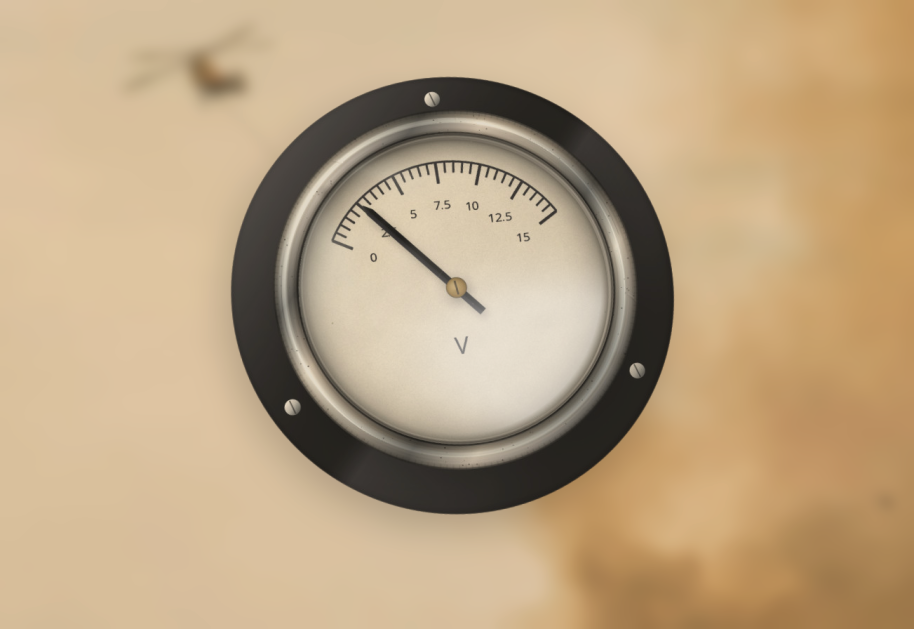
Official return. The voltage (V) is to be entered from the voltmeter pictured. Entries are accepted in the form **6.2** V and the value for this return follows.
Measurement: **2.5** V
